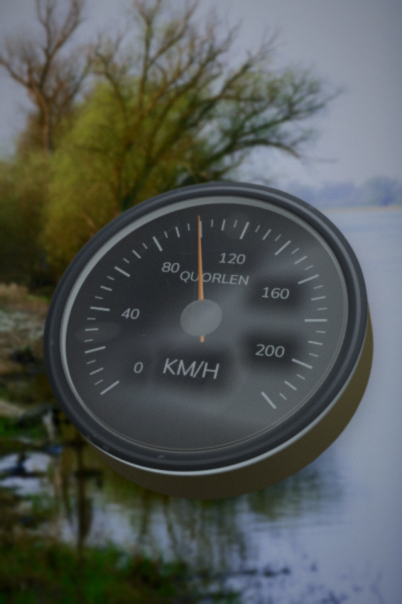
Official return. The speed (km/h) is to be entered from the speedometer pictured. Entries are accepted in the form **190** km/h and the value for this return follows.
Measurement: **100** km/h
